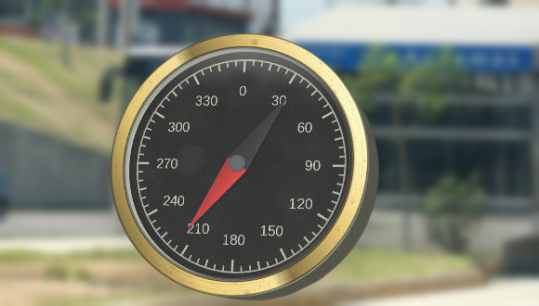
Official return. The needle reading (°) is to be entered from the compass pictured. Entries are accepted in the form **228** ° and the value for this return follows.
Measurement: **215** °
